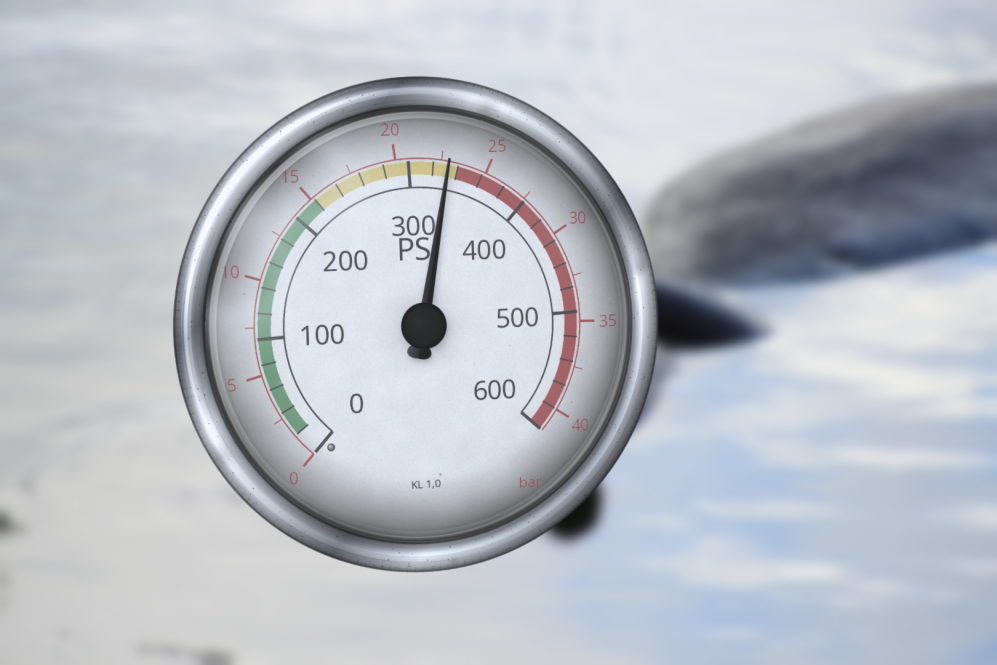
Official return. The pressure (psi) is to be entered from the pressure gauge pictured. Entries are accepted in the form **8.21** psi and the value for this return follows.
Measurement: **330** psi
